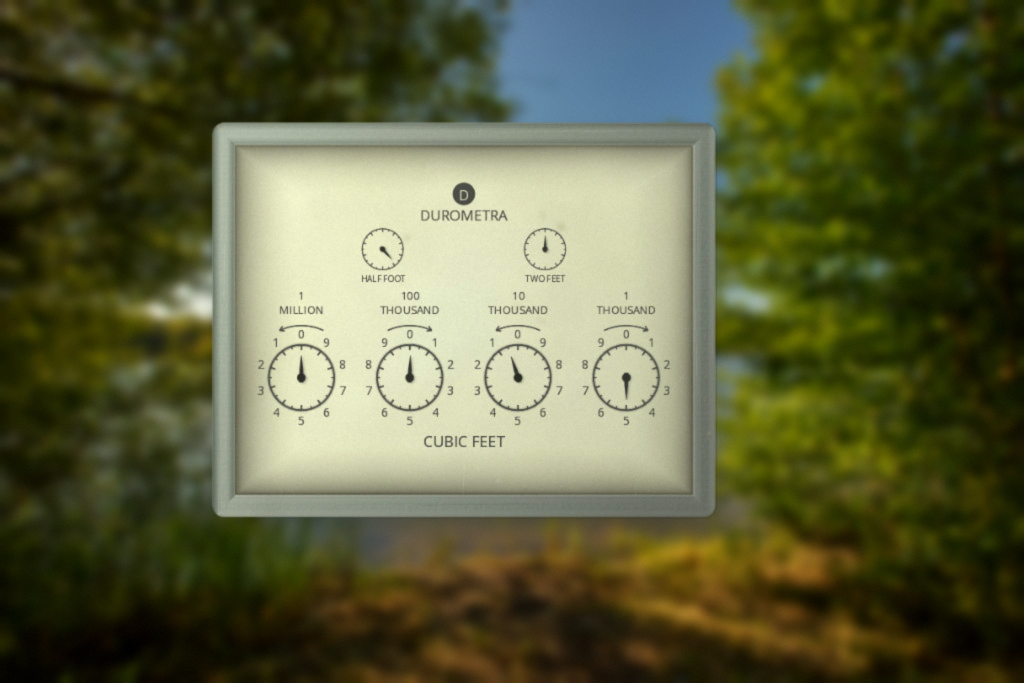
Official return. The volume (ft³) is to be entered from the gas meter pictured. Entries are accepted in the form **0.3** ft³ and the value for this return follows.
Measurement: **500** ft³
